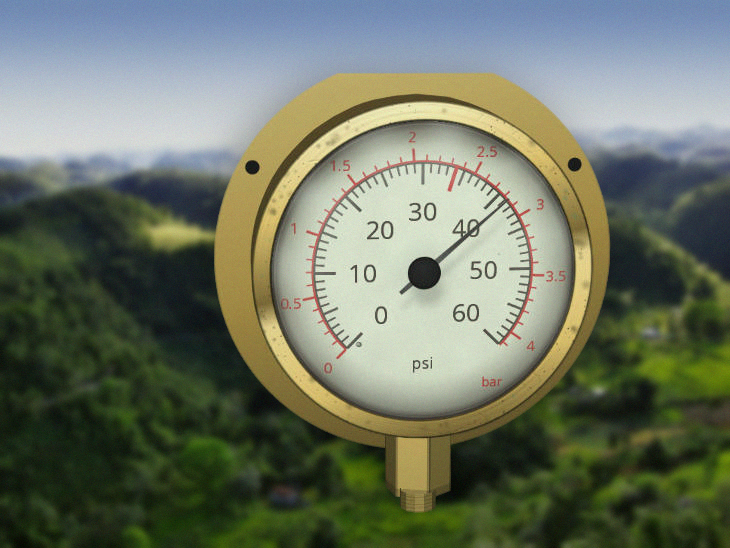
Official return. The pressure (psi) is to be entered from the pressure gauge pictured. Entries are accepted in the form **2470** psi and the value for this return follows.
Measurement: **41** psi
